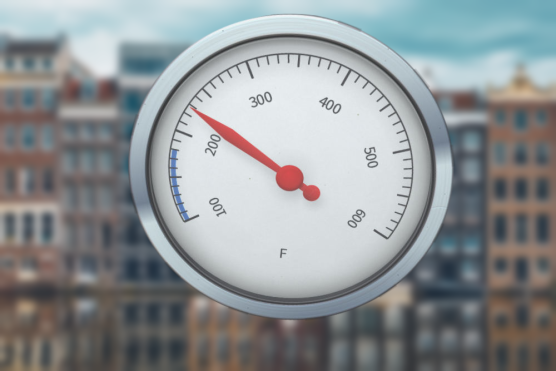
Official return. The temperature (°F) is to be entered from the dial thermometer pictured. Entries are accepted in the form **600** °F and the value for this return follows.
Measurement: **230** °F
